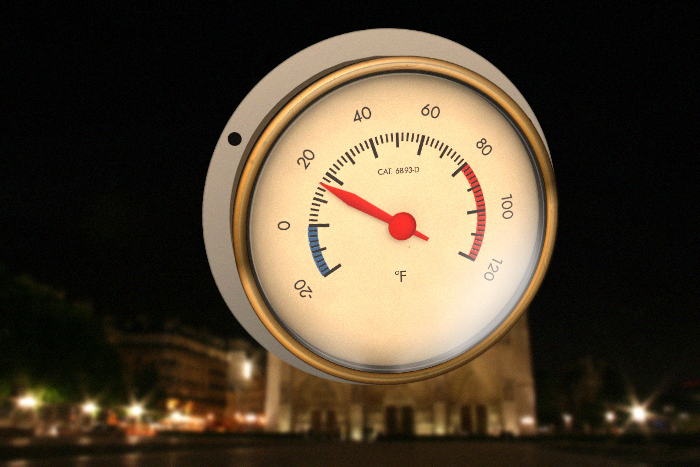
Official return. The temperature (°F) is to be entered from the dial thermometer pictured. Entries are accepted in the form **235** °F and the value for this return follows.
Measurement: **16** °F
